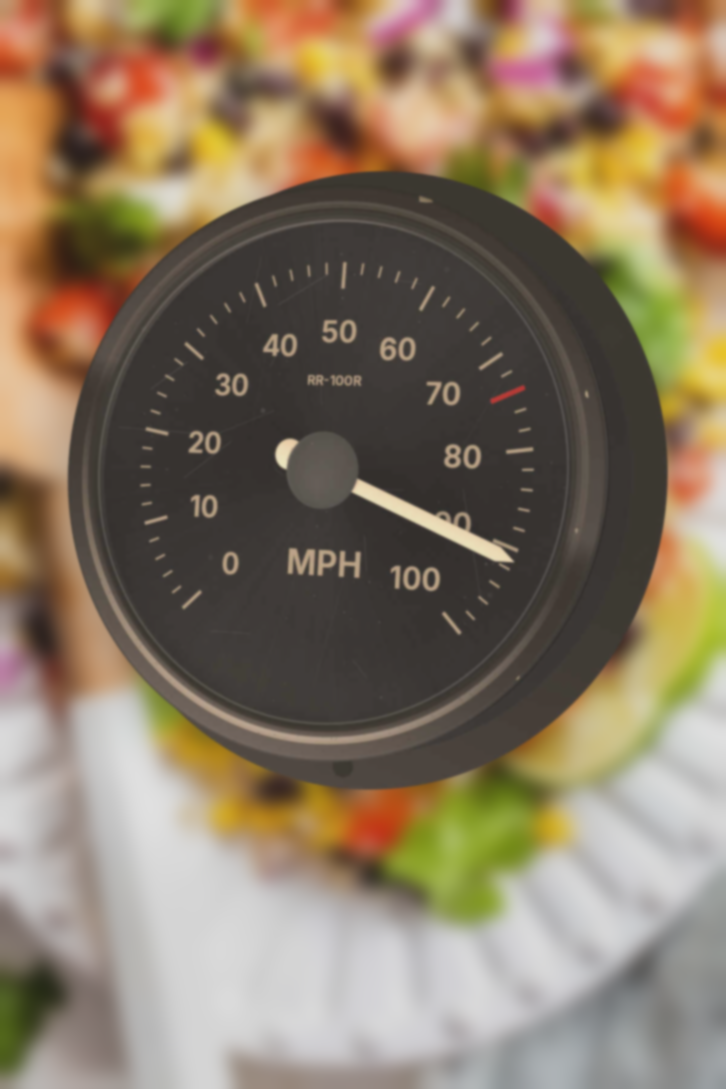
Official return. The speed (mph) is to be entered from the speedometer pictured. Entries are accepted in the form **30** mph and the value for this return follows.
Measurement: **91** mph
